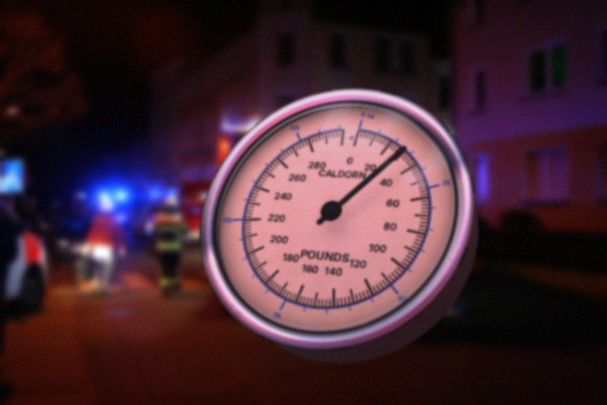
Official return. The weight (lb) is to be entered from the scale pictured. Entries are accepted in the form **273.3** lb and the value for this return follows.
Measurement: **30** lb
